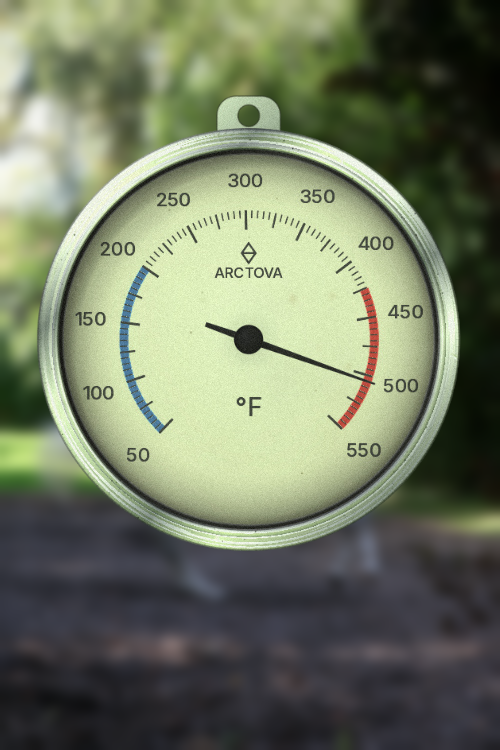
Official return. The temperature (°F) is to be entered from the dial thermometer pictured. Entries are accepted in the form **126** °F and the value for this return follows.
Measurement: **505** °F
